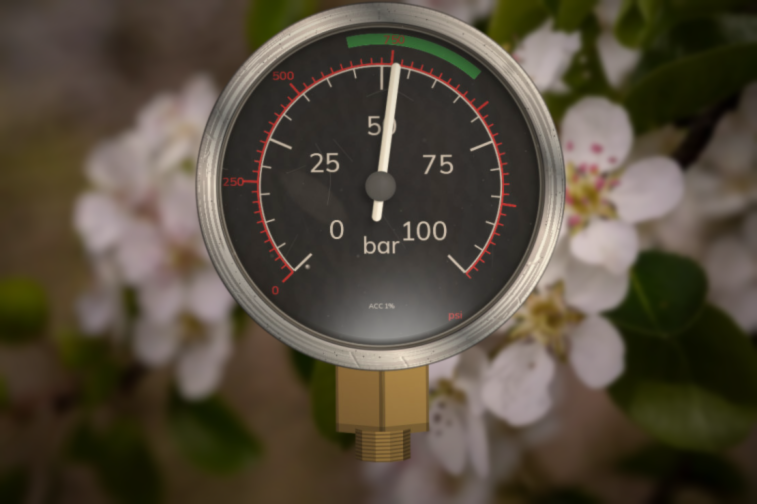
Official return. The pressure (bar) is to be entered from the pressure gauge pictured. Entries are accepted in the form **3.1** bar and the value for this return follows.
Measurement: **52.5** bar
